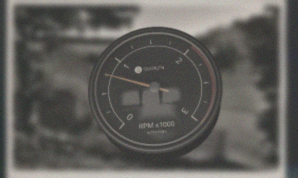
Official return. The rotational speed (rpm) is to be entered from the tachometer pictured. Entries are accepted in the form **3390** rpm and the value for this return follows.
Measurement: **750** rpm
